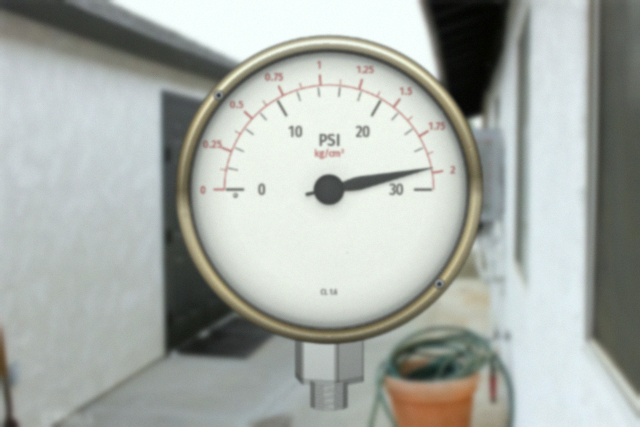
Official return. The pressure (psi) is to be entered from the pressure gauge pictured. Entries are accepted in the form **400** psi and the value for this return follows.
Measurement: **28** psi
